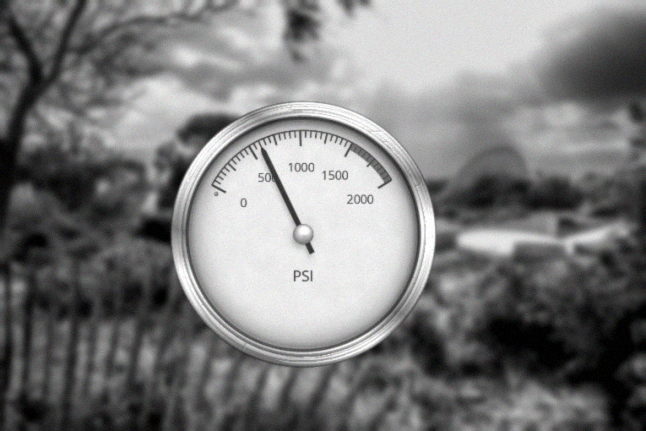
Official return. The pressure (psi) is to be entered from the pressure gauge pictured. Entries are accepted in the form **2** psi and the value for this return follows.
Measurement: **600** psi
